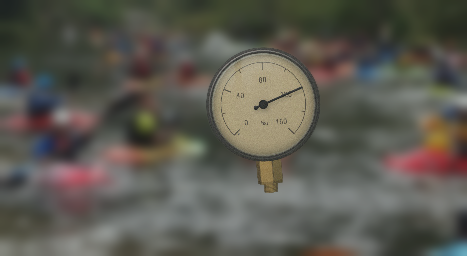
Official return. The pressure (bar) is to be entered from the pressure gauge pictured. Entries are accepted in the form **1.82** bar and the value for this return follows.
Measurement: **120** bar
